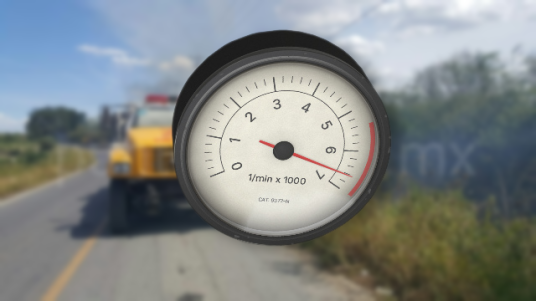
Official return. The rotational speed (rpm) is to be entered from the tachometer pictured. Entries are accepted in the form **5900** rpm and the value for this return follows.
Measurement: **6600** rpm
